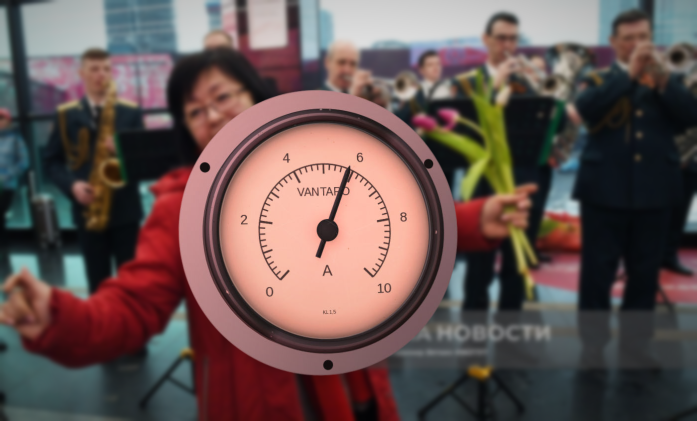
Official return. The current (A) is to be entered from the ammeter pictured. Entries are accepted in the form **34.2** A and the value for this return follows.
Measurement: **5.8** A
